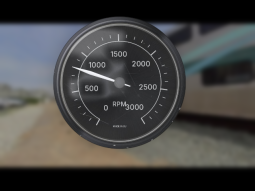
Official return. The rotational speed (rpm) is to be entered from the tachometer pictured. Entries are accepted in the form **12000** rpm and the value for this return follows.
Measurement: **800** rpm
